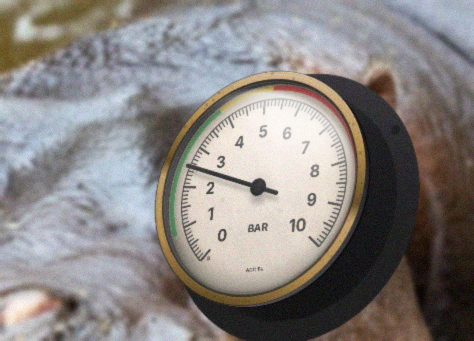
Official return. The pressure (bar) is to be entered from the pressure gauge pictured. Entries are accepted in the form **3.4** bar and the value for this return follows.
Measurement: **2.5** bar
